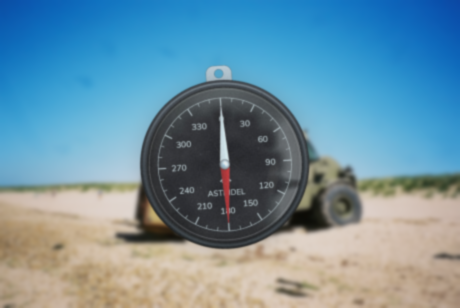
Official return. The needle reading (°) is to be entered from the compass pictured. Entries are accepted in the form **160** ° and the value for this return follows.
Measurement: **180** °
